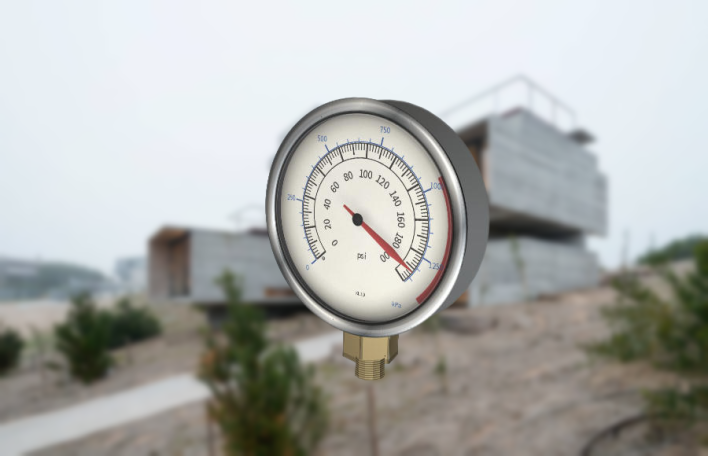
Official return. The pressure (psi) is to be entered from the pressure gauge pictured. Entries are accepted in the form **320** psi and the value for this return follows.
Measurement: **190** psi
